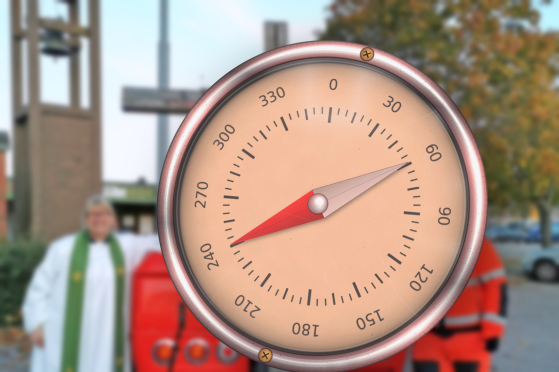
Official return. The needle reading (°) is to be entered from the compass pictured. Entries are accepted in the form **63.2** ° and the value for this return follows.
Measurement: **240** °
